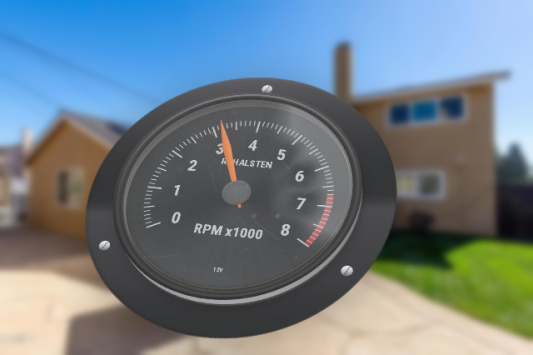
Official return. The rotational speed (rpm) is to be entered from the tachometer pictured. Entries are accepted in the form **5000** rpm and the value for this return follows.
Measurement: **3200** rpm
